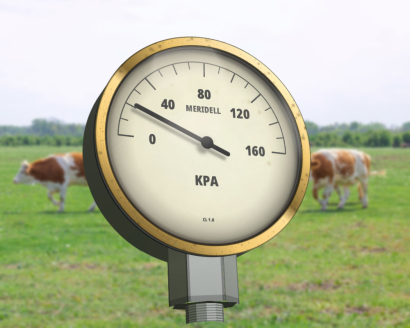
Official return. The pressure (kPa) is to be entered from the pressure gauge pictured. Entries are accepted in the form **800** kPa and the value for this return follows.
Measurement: **20** kPa
